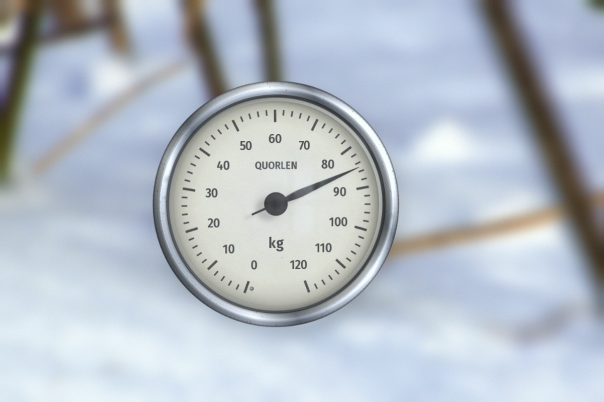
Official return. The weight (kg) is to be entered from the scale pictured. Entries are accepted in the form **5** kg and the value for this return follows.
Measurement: **85** kg
